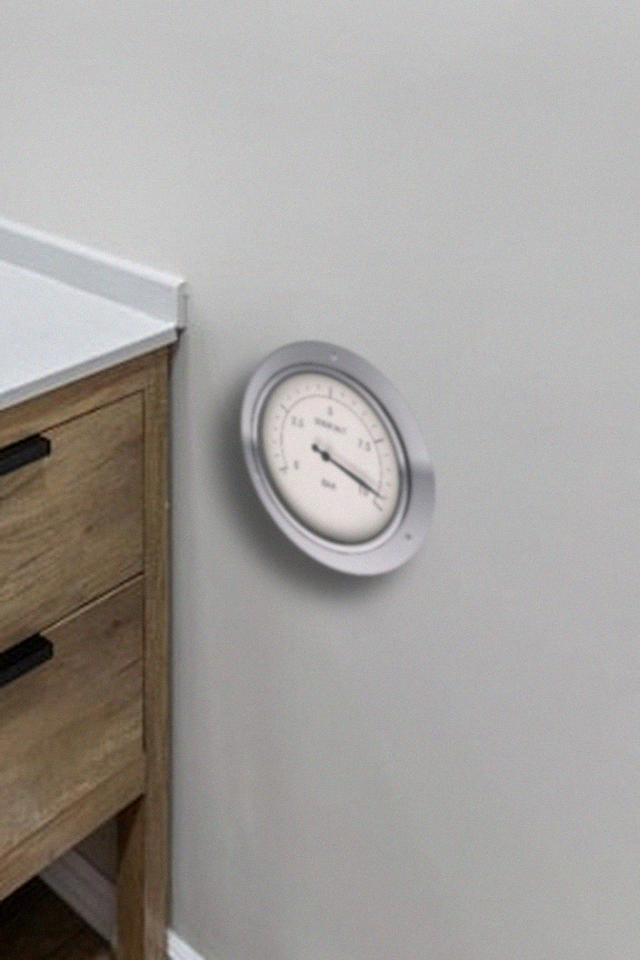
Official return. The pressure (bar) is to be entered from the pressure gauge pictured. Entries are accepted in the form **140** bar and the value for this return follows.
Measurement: **9.5** bar
